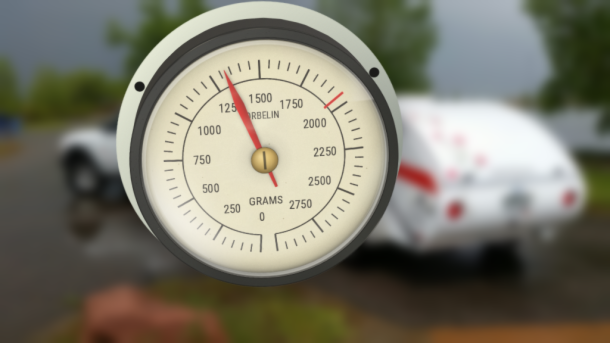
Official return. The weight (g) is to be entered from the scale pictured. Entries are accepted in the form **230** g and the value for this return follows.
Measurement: **1325** g
